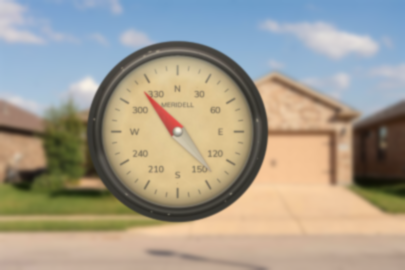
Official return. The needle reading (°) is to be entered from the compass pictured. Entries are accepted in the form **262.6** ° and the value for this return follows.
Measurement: **320** °
